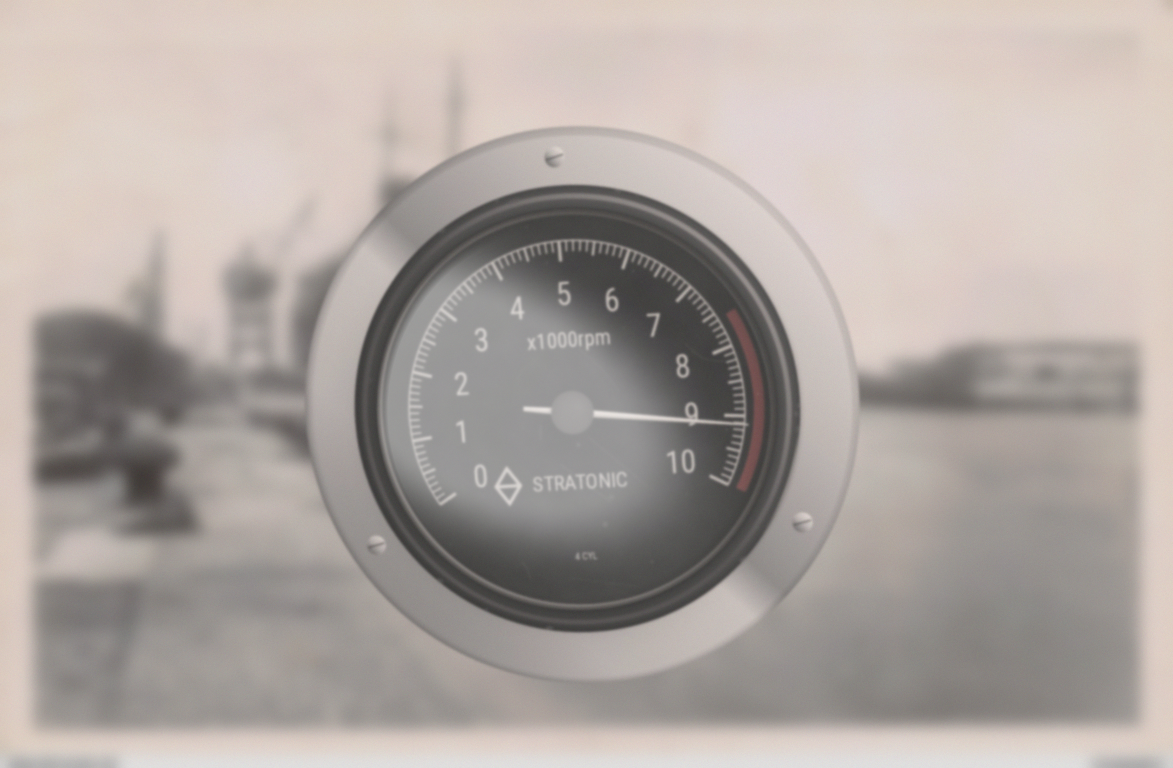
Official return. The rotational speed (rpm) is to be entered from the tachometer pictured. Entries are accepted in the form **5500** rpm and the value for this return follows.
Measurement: **9100** rpm
